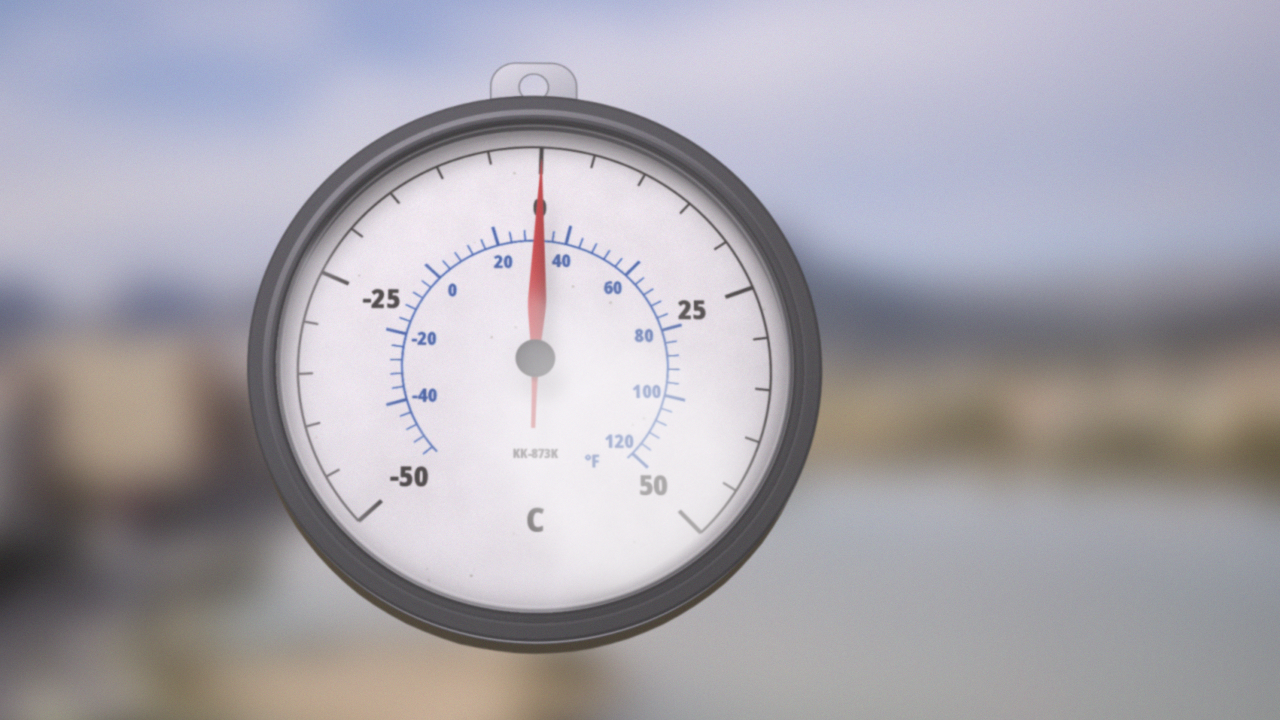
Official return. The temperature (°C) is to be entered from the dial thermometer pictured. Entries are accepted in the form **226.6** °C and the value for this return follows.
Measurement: **0** °C
